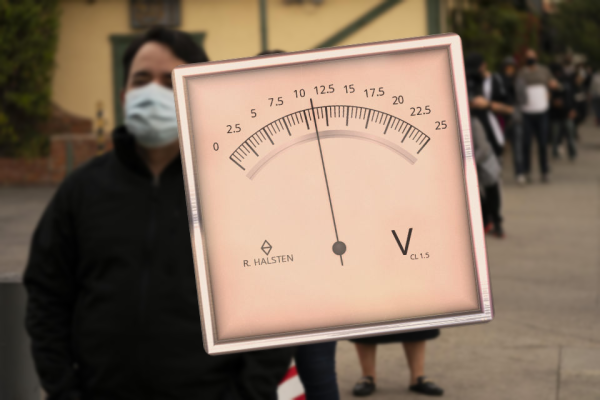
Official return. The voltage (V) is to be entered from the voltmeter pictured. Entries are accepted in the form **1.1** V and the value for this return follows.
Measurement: **11** V
